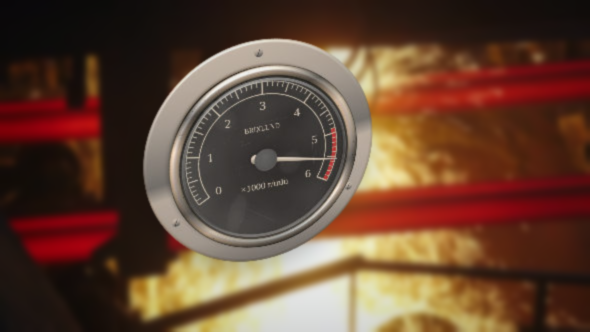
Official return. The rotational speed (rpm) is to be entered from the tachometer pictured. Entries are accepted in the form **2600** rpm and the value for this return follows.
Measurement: **5500** rpm
